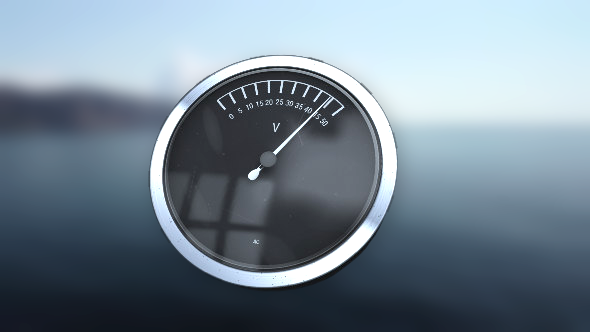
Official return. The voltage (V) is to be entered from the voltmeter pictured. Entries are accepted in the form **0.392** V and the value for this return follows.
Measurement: **45** V
